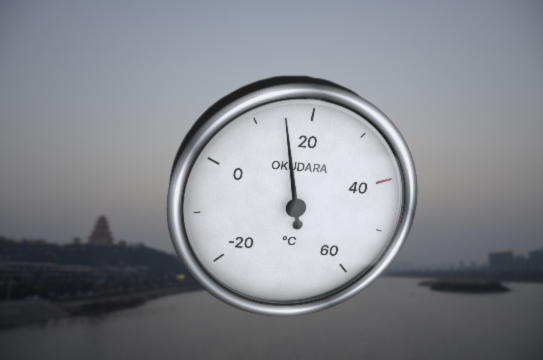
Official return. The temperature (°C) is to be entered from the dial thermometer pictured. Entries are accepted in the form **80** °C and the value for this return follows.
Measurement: **15** °C
